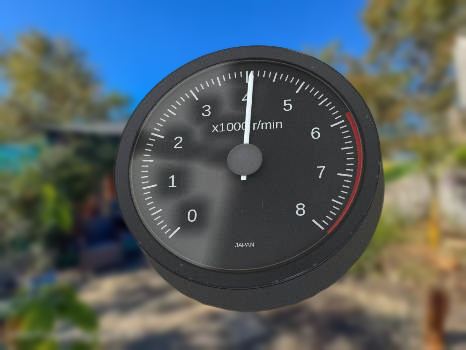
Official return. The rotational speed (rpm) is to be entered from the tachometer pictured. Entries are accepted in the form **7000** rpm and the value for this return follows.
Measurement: **4100** rpm
